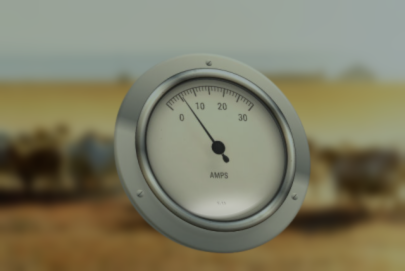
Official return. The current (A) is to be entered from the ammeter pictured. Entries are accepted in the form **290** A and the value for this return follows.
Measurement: **5** A
